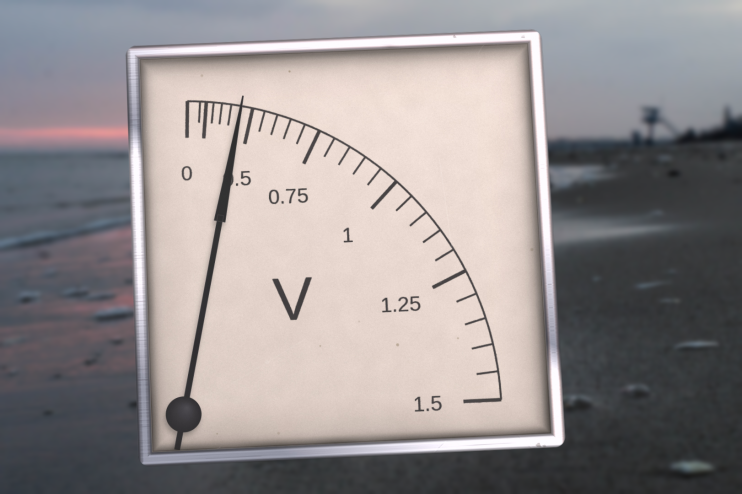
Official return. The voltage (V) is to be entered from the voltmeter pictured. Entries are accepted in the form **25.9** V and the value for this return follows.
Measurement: **0.45** V
